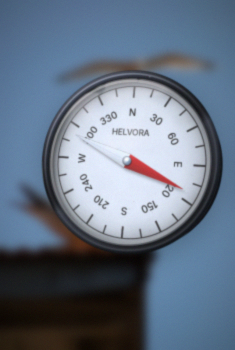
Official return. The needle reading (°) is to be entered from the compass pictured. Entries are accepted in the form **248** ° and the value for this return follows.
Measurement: **112.5** °
